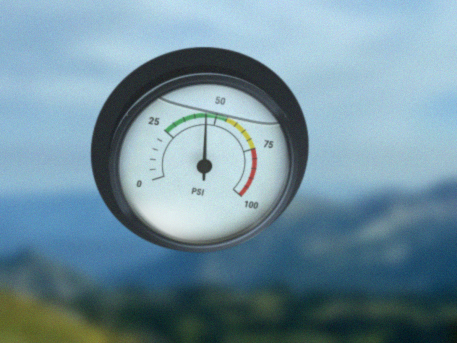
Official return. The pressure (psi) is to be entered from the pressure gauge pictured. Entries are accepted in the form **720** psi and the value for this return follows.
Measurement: **45** psi
